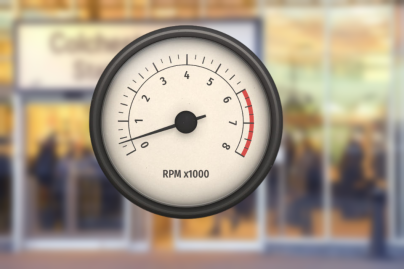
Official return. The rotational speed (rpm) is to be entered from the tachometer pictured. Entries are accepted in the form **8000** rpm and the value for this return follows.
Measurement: **375** rpm
